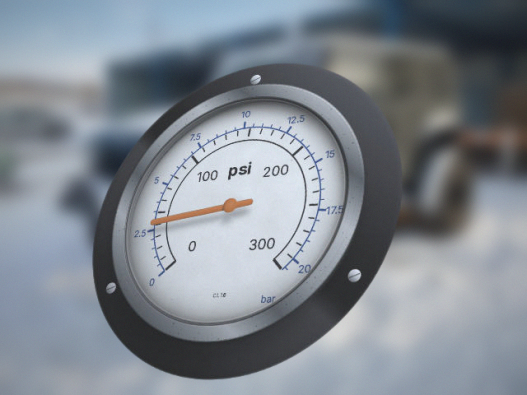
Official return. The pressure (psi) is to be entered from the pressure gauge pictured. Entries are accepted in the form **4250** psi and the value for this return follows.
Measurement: **40** psi
